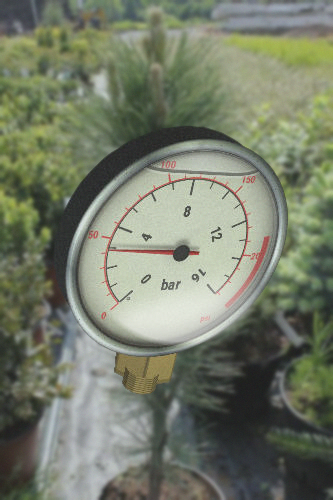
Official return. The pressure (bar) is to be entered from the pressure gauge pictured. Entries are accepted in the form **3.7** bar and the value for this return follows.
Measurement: **3** bar
